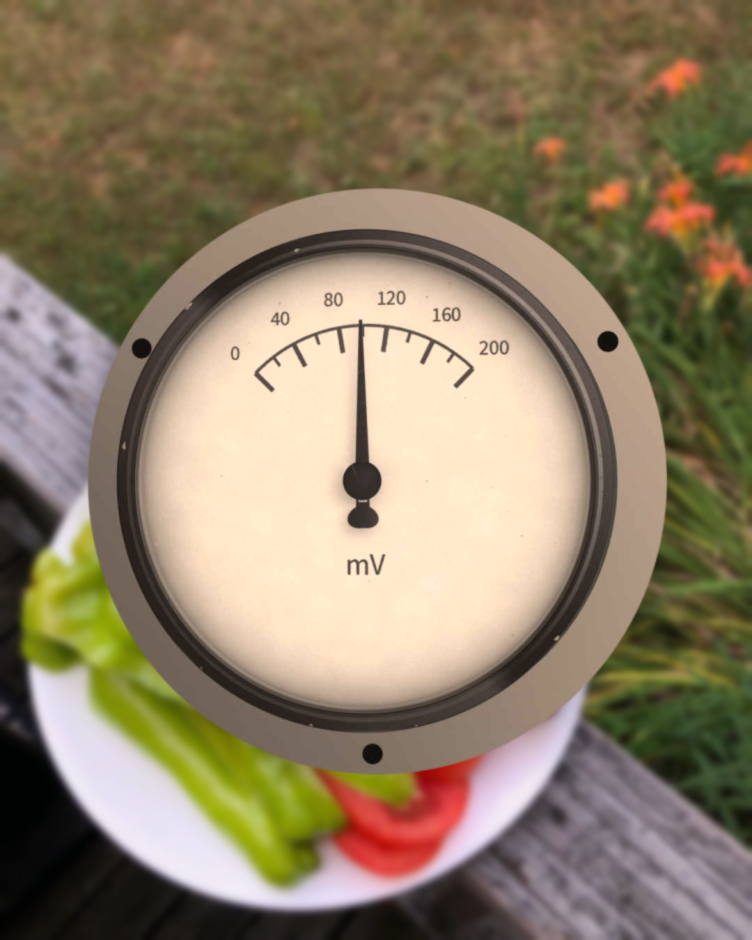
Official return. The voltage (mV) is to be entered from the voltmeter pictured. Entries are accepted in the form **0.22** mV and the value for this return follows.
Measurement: **100** mV
